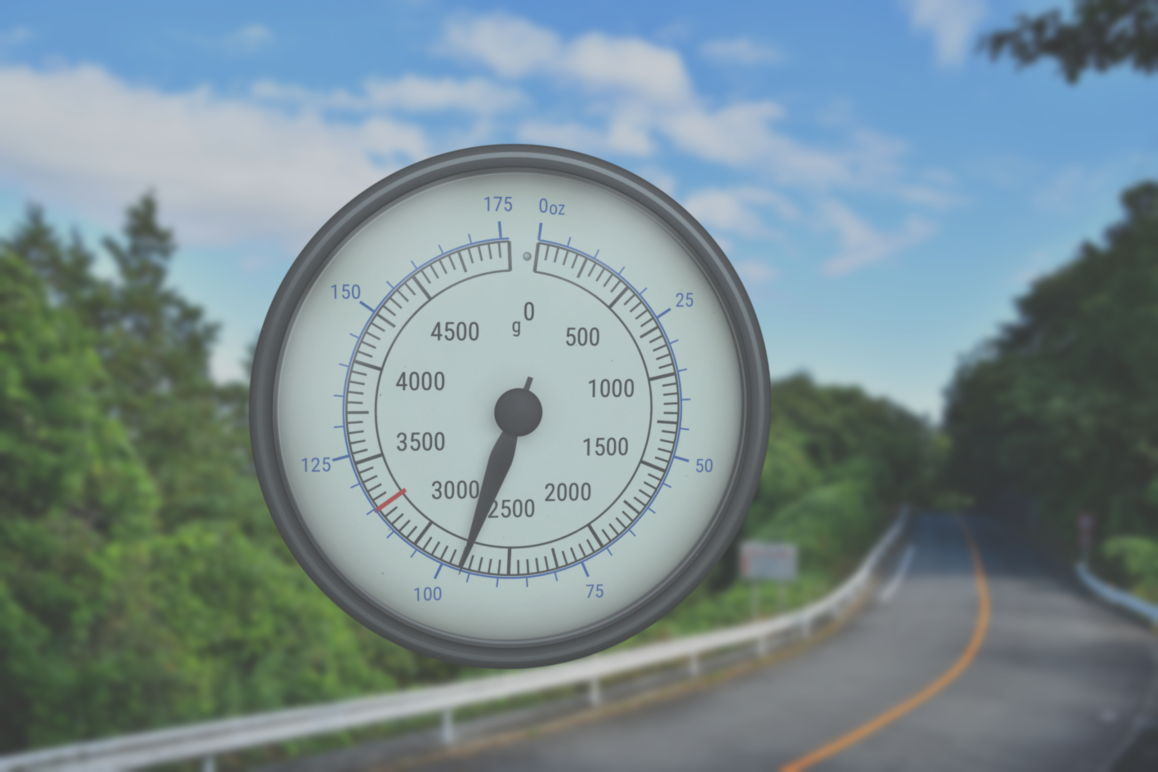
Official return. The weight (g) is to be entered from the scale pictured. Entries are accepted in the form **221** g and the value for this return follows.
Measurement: **2750** g
